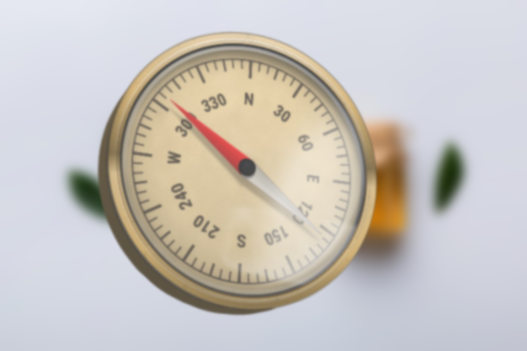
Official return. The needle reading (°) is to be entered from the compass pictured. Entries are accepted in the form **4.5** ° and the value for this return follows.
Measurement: **305** °
